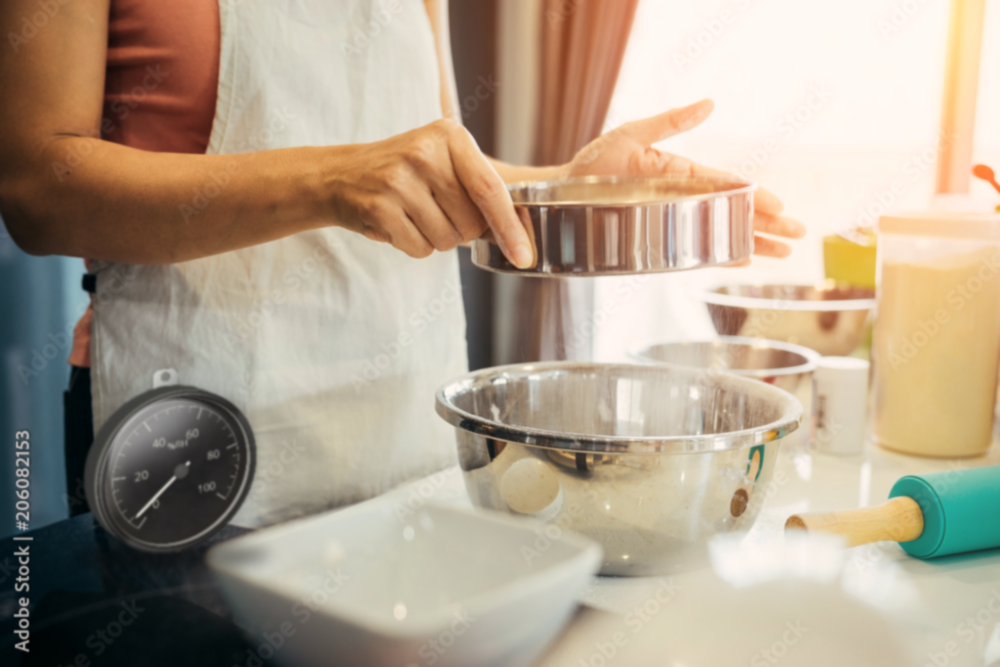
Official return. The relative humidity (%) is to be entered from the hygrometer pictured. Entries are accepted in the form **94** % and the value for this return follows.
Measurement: **4** %
